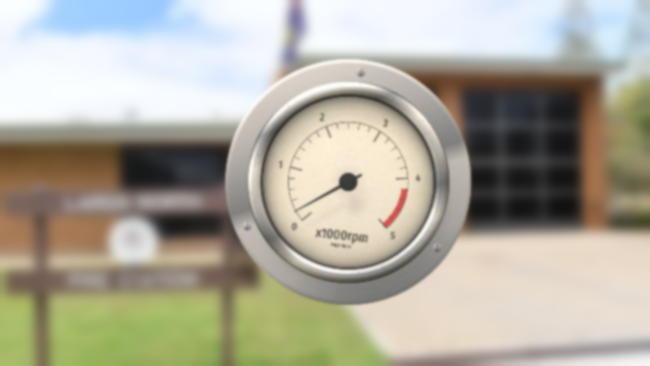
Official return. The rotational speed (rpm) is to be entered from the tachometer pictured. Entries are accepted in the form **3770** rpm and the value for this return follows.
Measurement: **200** rpm
